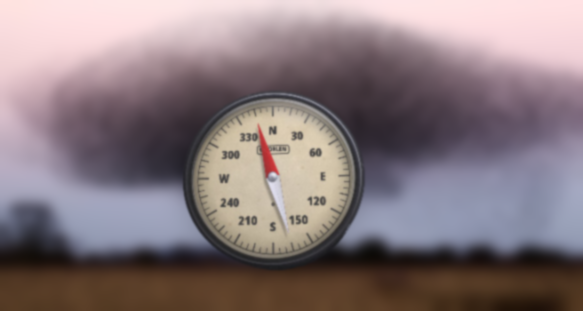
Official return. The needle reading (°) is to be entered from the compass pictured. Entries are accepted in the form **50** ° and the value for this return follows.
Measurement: **345** °
